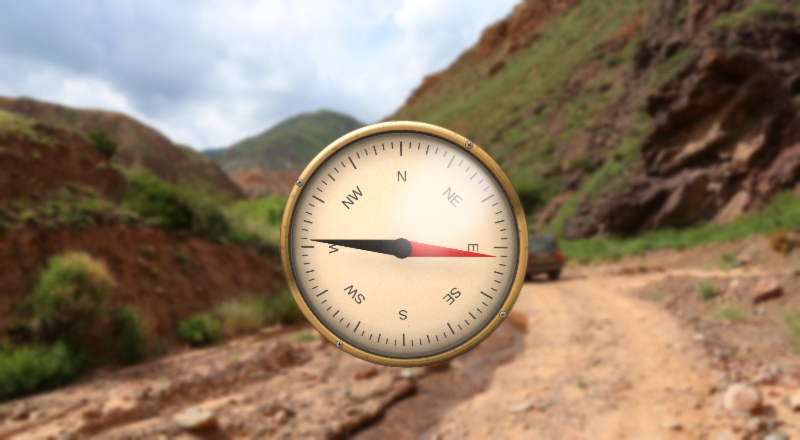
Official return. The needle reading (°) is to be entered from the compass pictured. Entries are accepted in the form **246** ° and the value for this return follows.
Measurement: **95** °
